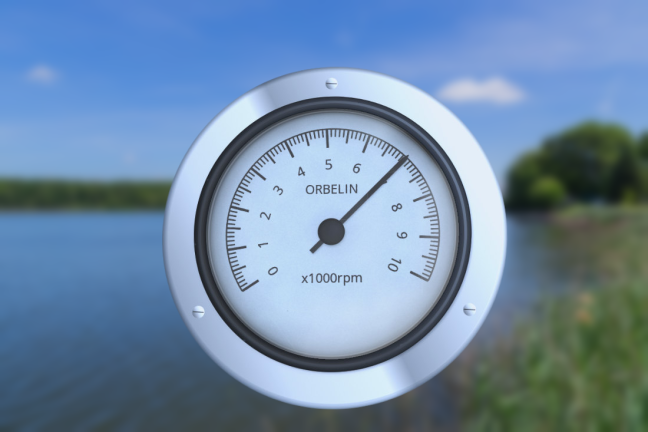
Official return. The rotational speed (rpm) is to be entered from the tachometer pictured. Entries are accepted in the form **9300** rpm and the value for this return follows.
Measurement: **7000** rpm
